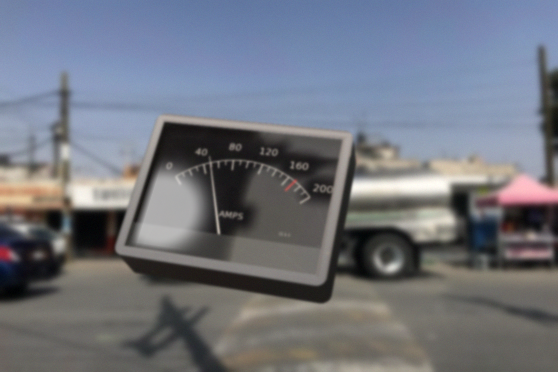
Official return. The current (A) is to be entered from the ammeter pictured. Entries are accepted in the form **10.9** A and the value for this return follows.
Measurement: **50** A
